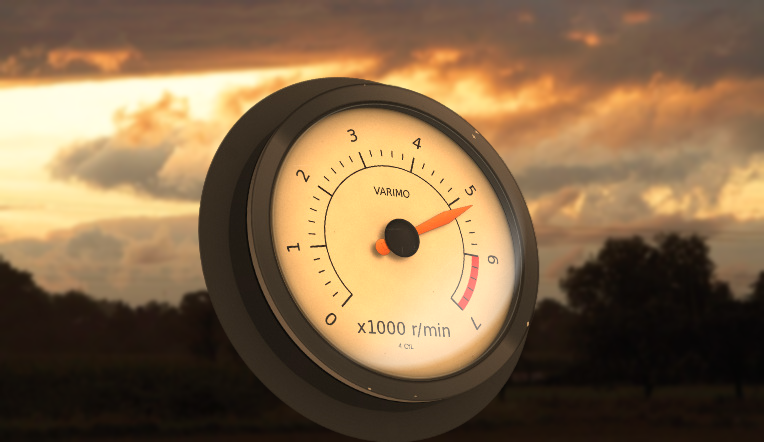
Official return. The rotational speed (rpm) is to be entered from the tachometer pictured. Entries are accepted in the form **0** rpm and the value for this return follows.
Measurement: **5200** rpm
